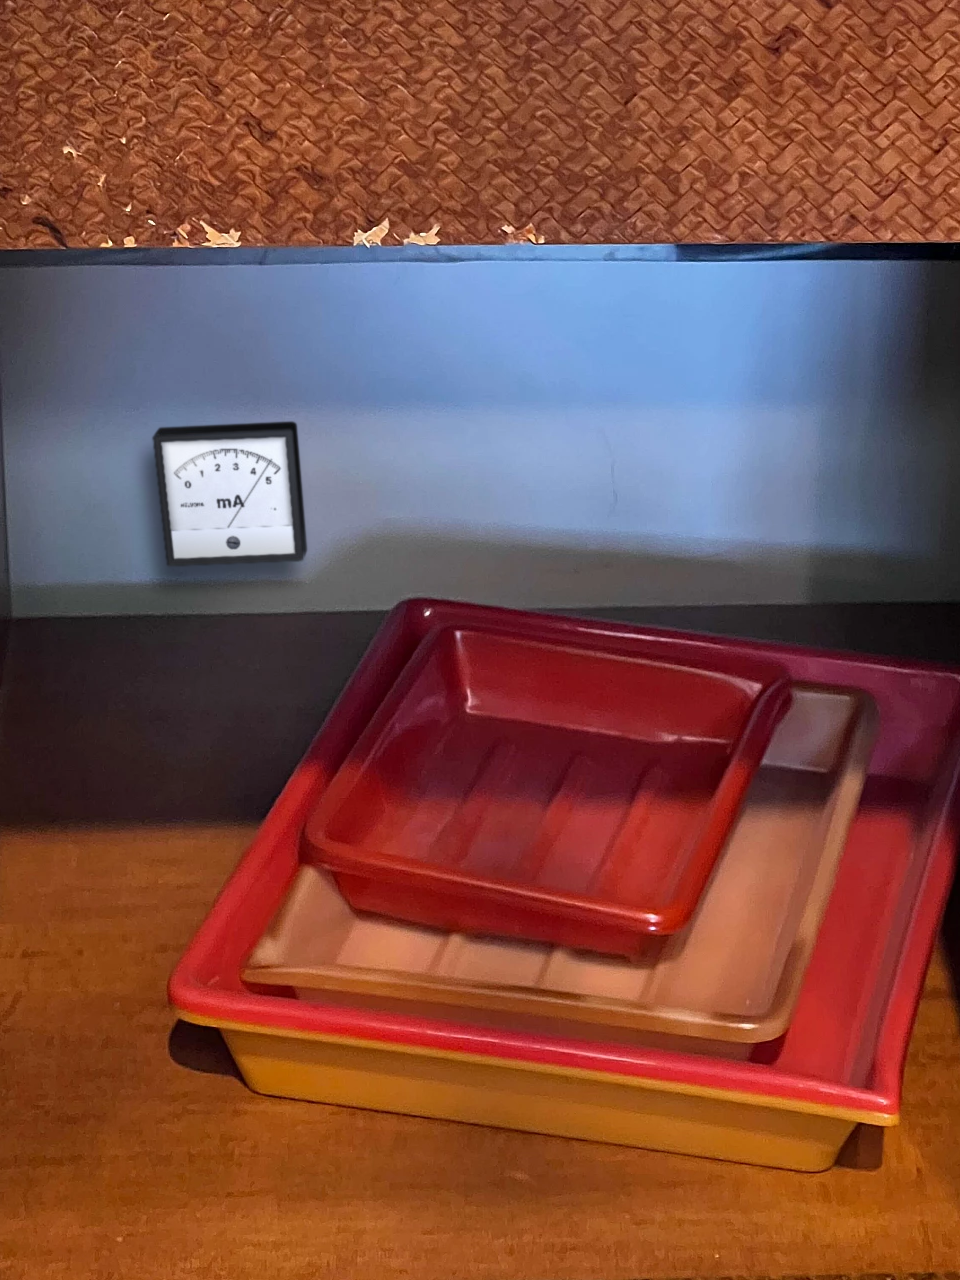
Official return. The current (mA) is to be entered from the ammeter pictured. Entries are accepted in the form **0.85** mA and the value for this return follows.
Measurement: **4.5** mA
